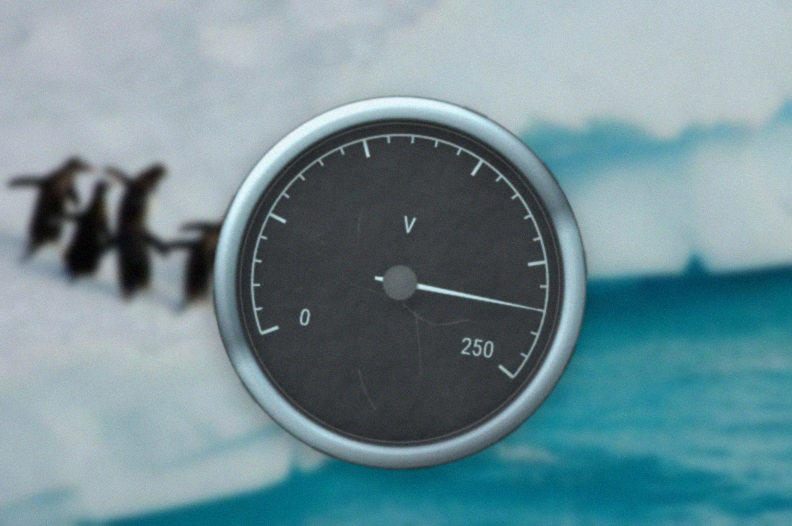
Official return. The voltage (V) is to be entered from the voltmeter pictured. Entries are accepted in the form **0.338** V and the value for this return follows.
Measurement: **220** V
